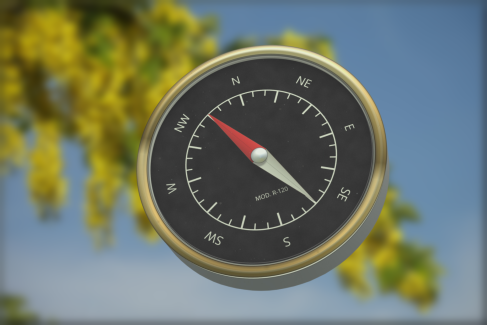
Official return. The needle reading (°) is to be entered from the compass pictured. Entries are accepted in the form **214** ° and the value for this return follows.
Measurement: **330** °
